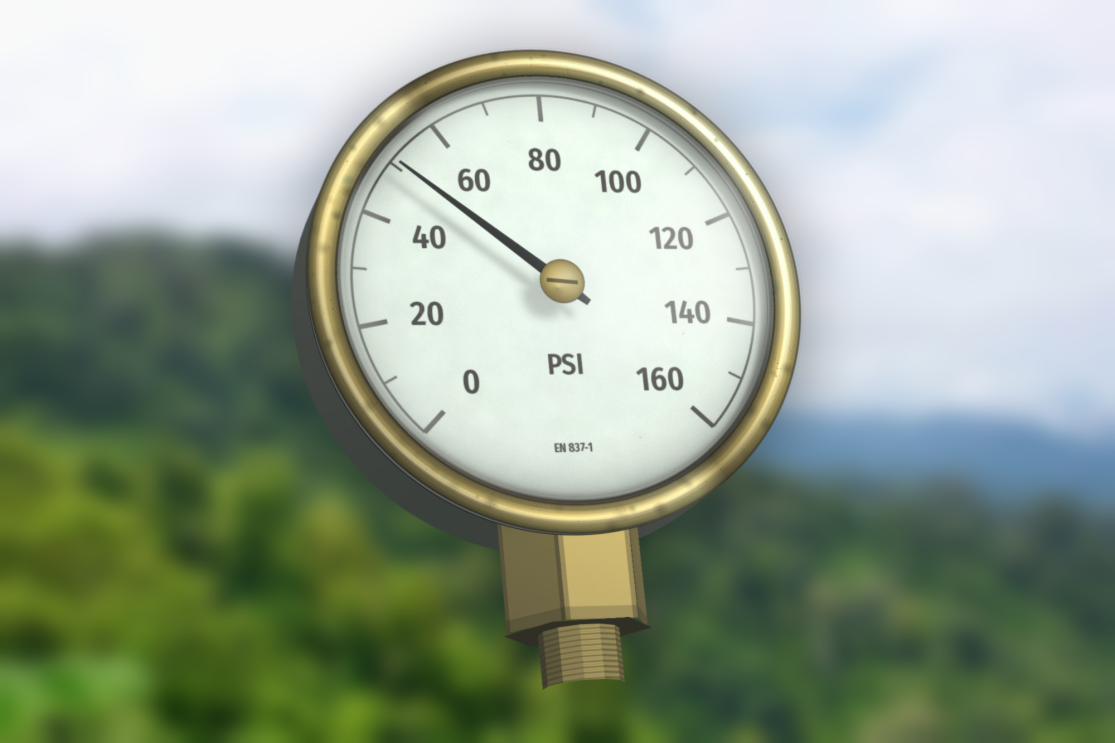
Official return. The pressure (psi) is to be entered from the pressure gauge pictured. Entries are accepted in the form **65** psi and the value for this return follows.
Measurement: **50** psi
